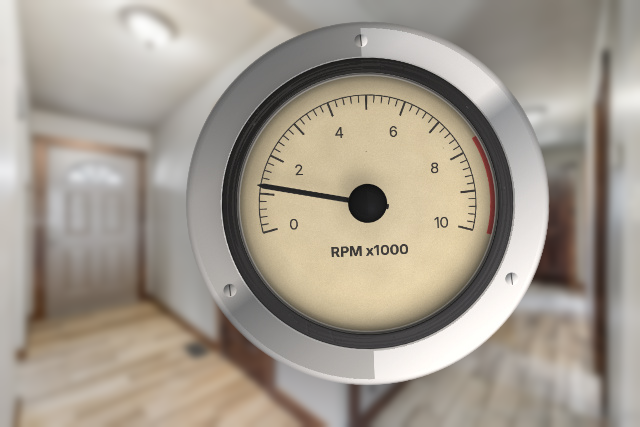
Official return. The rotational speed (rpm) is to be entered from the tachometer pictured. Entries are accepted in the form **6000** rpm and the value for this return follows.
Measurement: **1200** rpm
